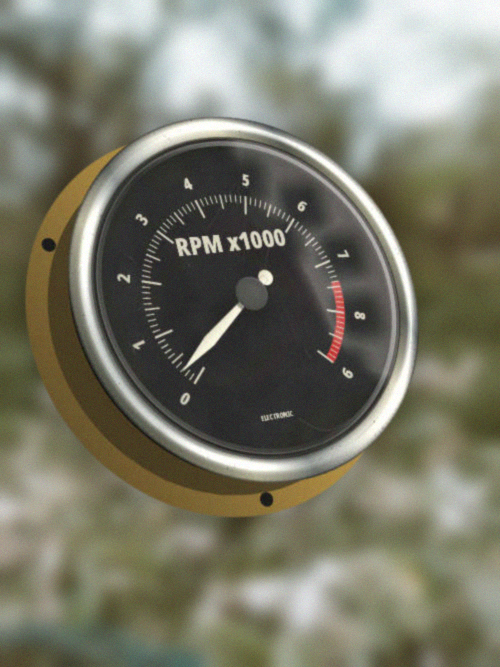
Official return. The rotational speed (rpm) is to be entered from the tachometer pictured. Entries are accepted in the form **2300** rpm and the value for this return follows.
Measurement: **300** rpm
